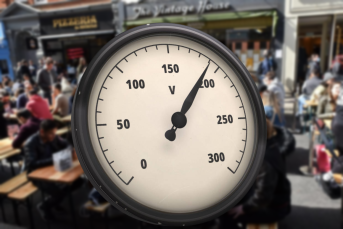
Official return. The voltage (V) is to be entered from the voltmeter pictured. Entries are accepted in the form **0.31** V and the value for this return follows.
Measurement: **190** V
